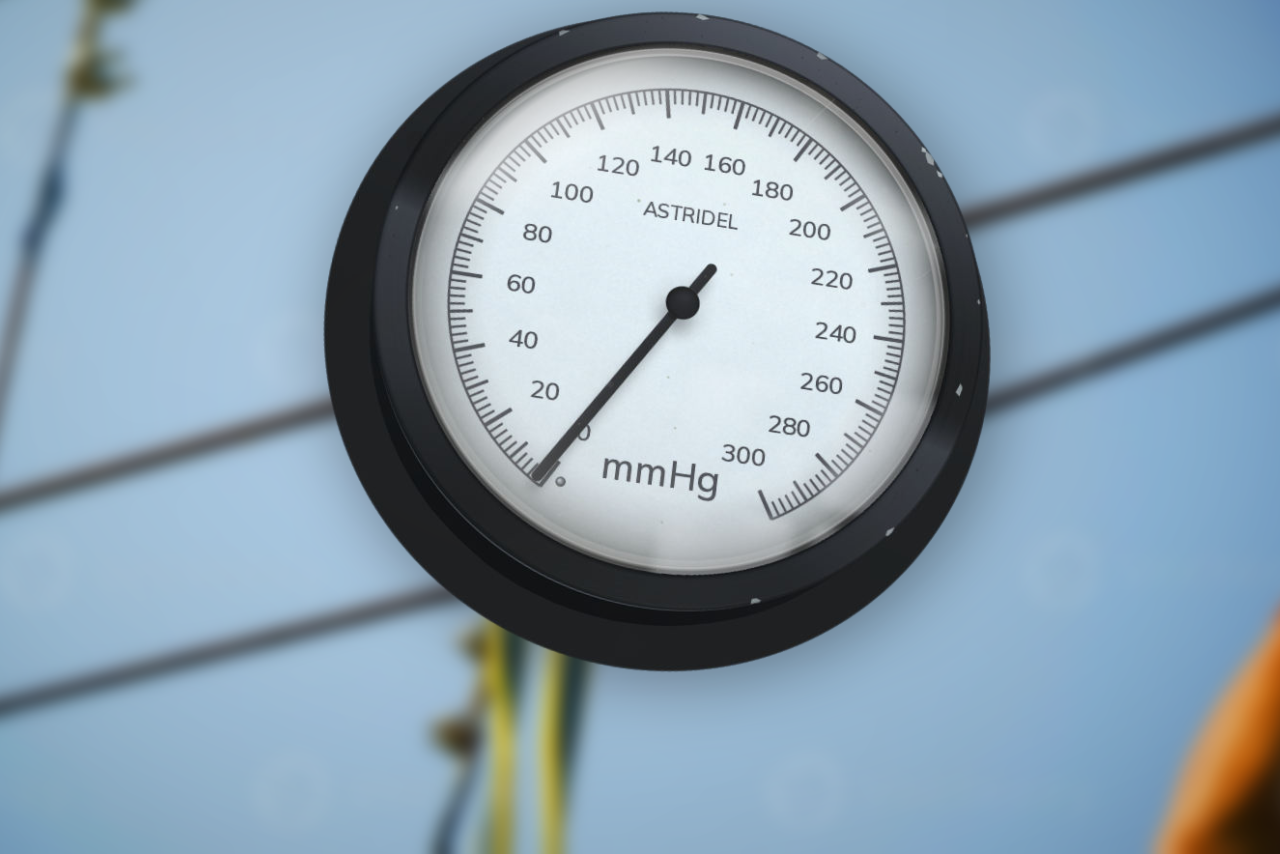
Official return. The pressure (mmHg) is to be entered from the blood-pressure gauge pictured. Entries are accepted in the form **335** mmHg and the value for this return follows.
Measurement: **2** mmHg
